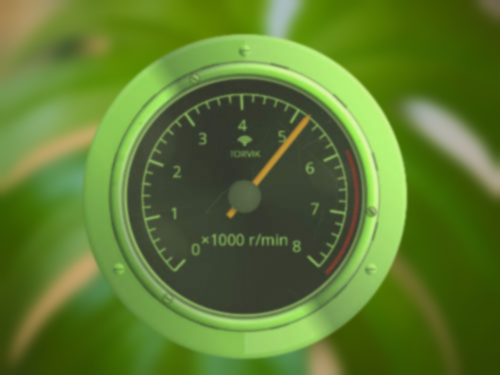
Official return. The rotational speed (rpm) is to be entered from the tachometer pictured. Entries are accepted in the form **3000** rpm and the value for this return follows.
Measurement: **5200** rpm
